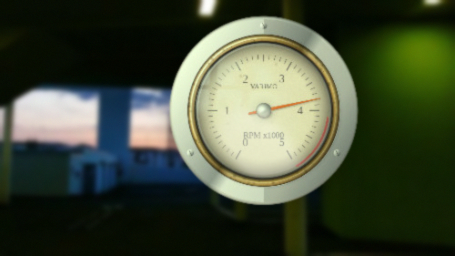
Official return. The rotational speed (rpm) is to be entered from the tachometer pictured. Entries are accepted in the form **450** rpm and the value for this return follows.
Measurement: **3800** rpm
